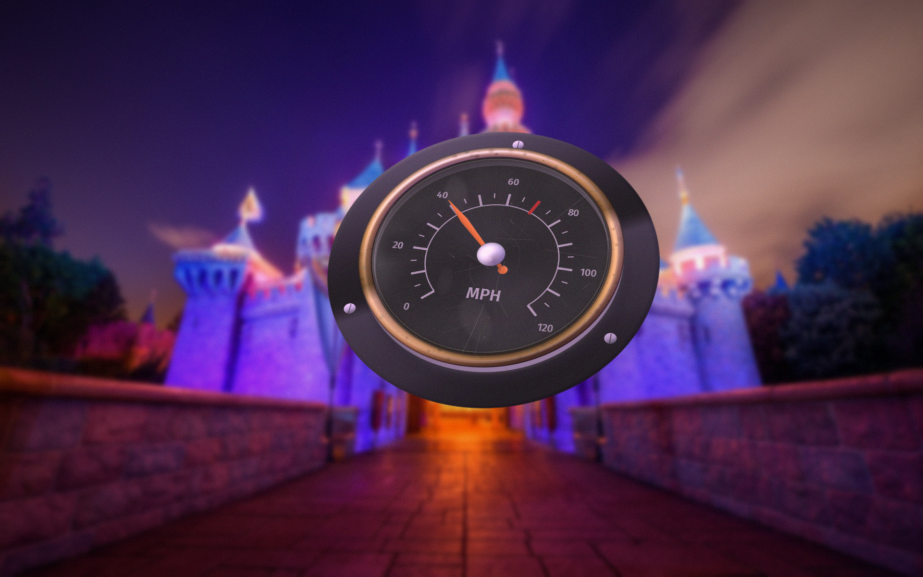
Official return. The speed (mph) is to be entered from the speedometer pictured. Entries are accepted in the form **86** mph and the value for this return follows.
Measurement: **40** mph
